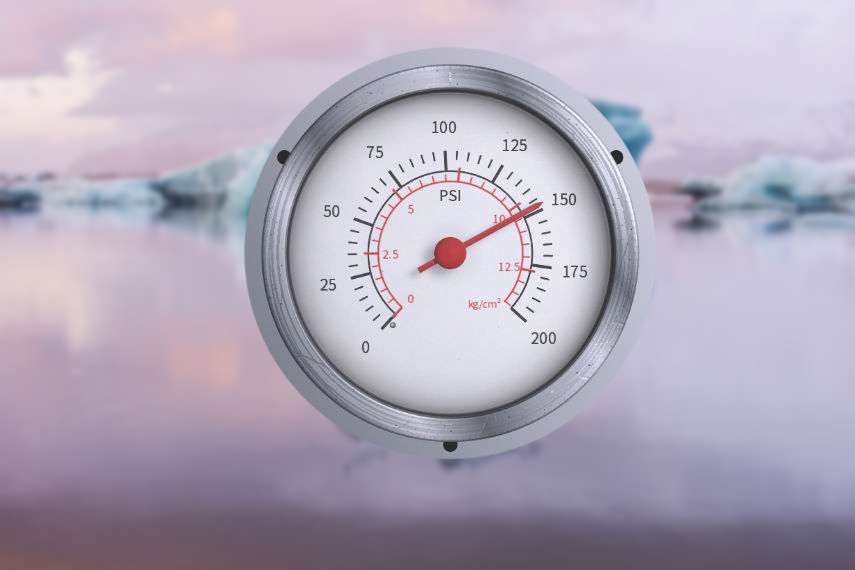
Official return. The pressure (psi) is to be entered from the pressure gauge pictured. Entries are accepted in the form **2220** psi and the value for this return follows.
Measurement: **147.5** psi
